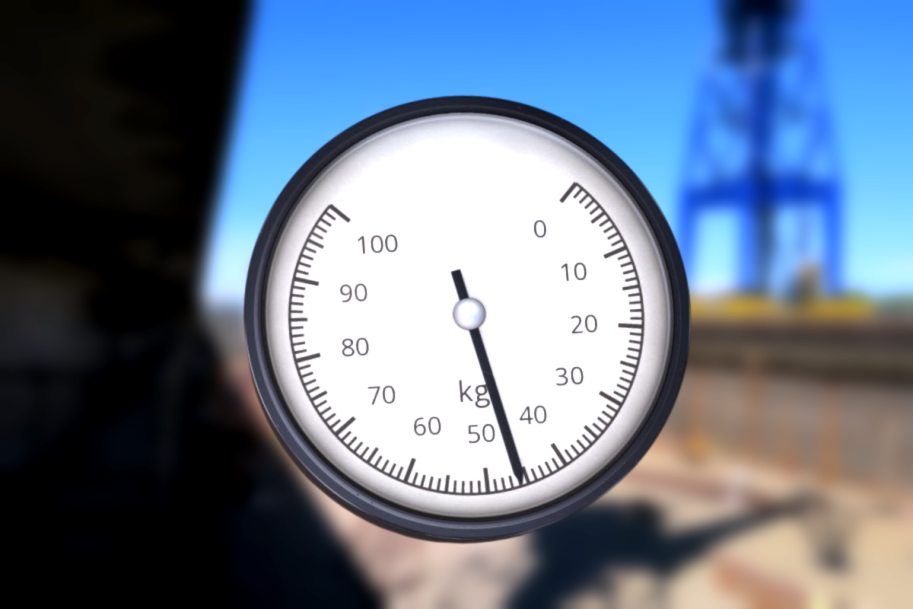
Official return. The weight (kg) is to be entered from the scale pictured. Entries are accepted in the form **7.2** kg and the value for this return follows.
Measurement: **46** kg
